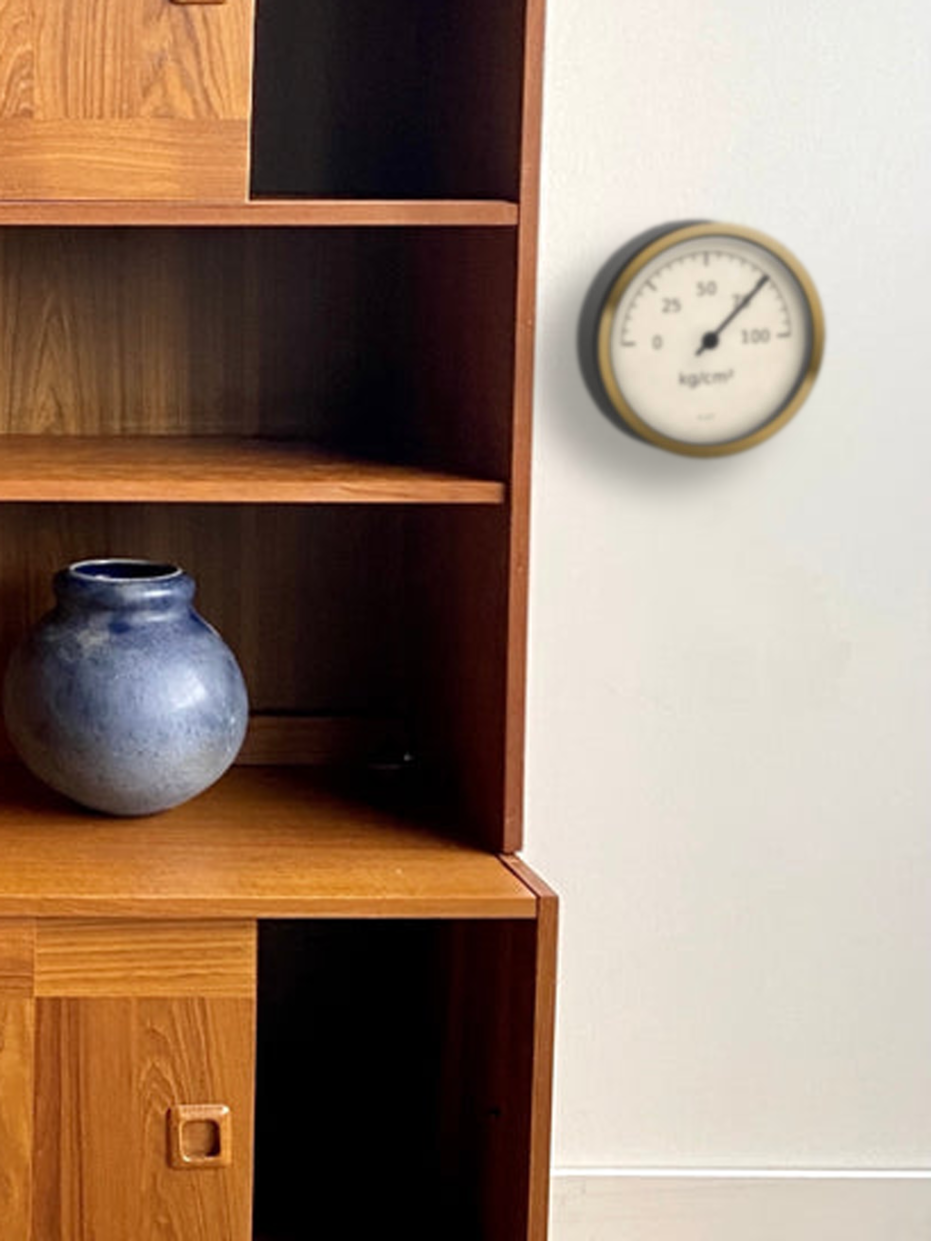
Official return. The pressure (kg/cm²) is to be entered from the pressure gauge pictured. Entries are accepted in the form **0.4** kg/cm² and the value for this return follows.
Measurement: **75** kg/cm²
